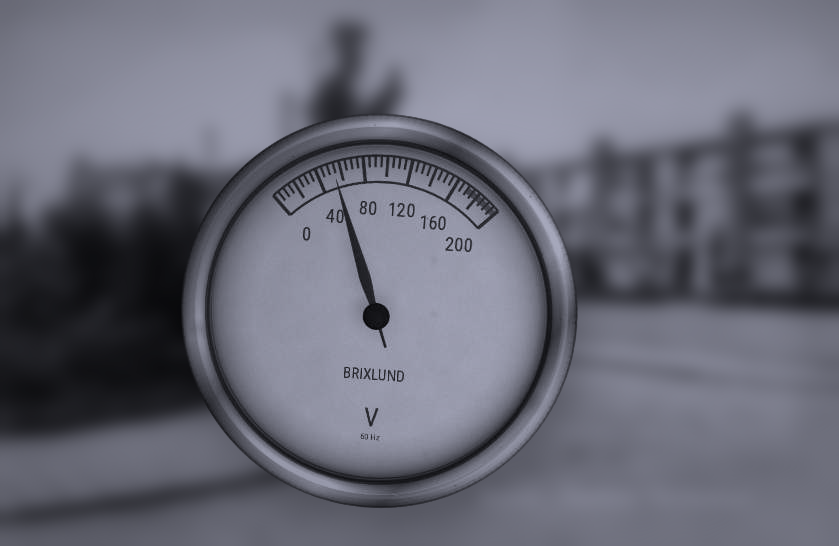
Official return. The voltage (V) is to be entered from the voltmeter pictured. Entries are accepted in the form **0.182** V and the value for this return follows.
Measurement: **55** V
